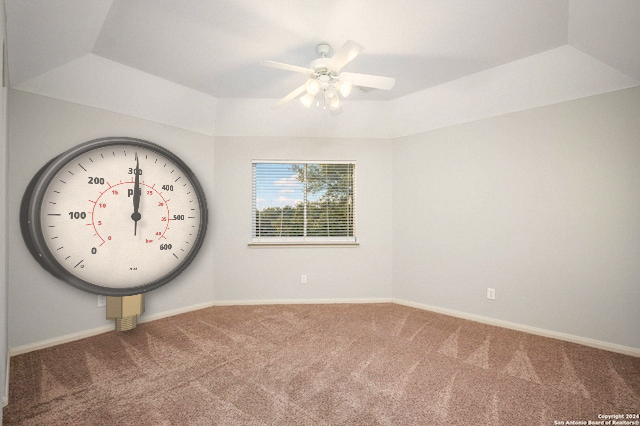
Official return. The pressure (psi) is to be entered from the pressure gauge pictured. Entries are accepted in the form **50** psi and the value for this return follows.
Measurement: **300** psi
